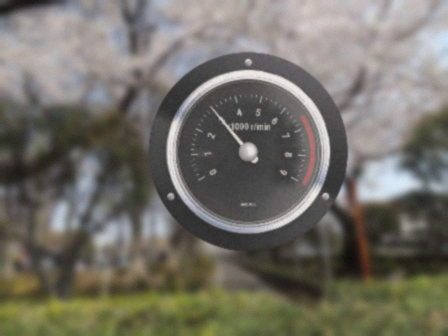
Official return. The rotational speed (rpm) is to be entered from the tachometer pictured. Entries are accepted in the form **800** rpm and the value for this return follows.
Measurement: **3000** rpm
